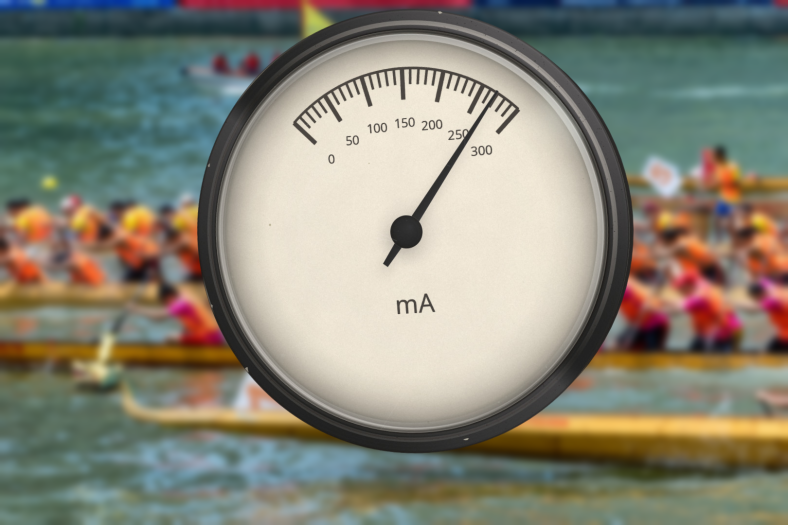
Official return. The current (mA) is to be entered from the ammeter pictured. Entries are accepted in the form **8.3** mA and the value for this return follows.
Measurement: **270** mA
